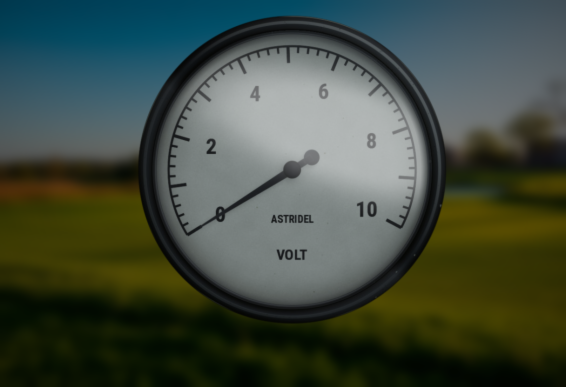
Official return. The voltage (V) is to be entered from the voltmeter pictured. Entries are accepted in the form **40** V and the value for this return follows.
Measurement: **0** V
